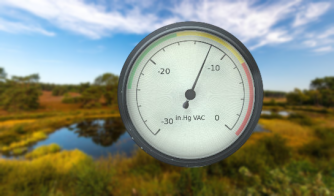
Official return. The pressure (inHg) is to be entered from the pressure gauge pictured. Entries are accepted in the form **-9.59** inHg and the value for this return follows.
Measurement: **-12** inHg
